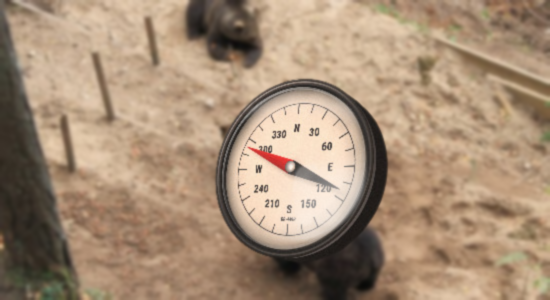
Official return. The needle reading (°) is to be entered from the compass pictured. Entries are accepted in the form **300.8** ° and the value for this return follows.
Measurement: **292.5** °
